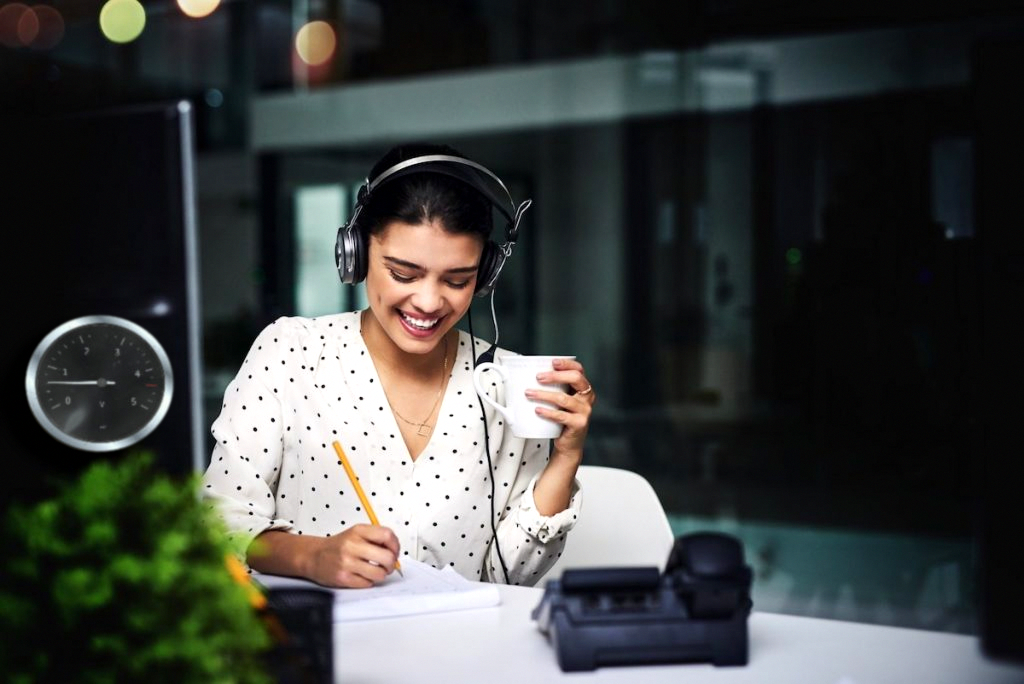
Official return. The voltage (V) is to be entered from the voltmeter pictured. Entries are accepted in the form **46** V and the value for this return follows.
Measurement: **0.6** V
